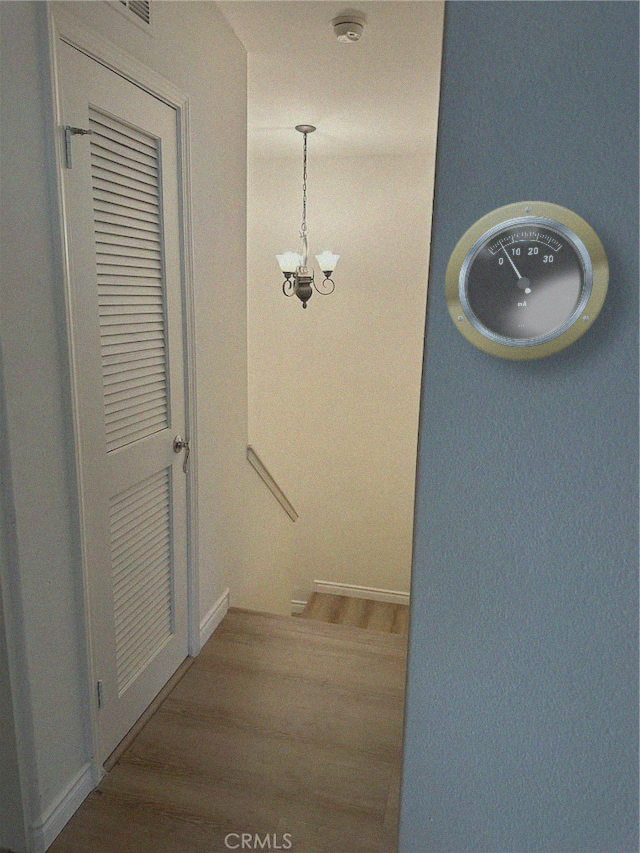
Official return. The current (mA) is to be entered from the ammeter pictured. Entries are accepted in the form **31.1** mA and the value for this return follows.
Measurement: **5** mA
